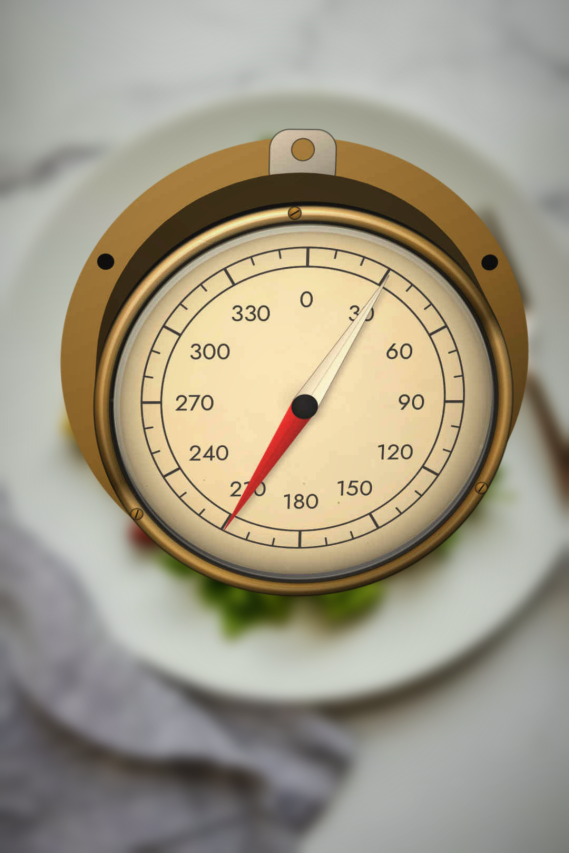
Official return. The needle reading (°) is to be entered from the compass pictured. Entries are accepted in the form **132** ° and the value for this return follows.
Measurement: **210** °
